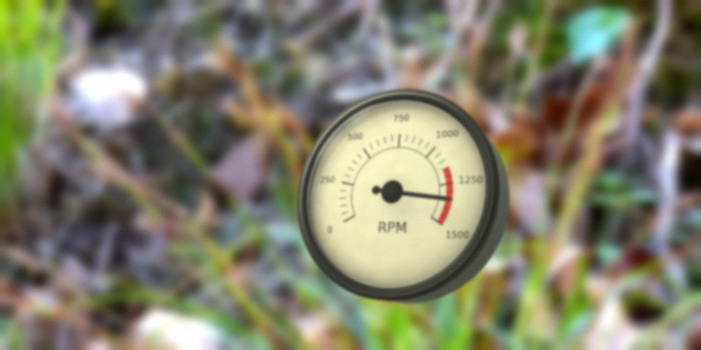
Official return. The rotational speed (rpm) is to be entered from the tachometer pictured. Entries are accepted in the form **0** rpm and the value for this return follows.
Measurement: **1350** rpm
